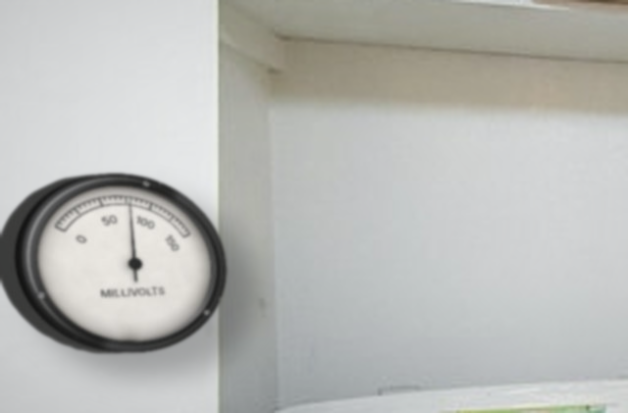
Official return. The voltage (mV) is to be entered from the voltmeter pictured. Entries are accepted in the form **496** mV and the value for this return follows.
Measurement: **75** mV
